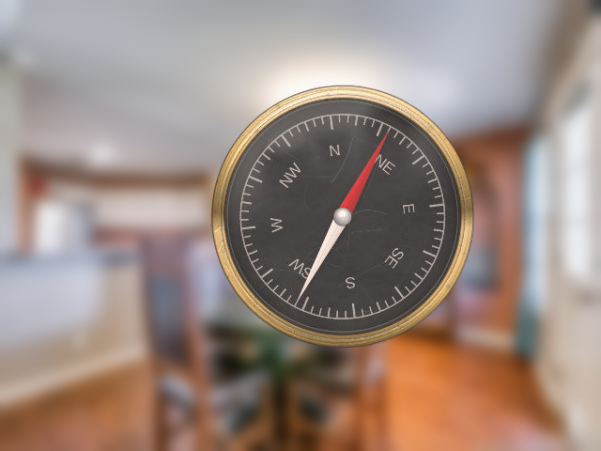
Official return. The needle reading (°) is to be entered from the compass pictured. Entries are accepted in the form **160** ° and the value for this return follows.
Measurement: **35** °
